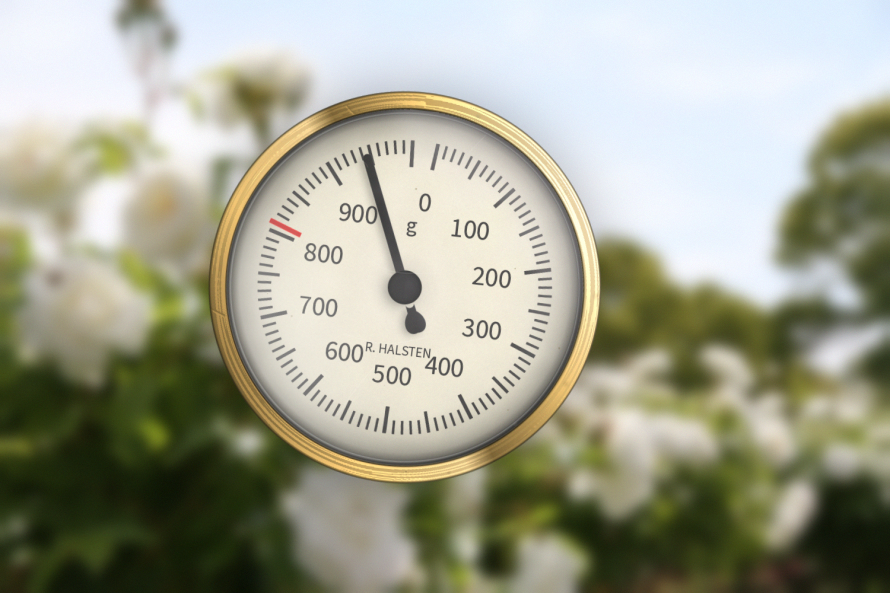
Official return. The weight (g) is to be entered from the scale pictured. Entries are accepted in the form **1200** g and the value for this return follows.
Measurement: **945** g
